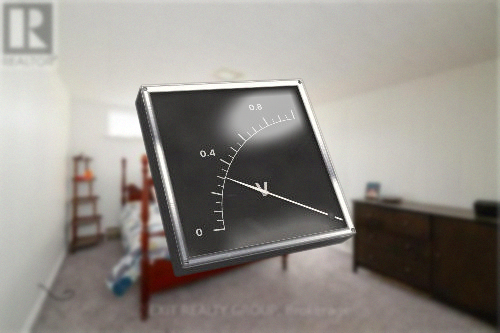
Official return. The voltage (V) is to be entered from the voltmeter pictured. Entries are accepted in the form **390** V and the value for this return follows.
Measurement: **0.3** V
